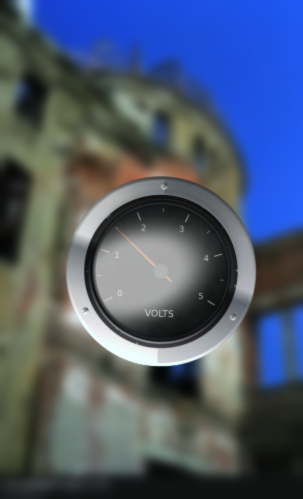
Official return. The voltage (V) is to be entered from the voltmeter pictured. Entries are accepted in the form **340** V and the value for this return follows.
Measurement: **1.5** V
